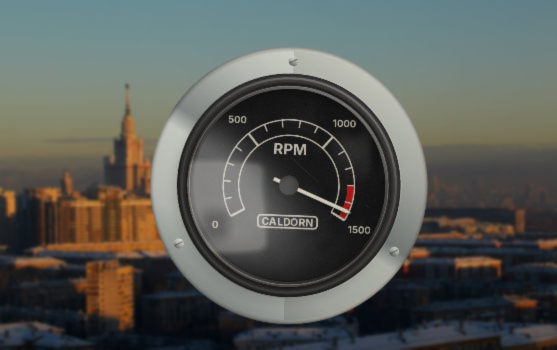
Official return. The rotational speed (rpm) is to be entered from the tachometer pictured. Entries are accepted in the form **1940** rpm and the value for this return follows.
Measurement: **1450** rpm
